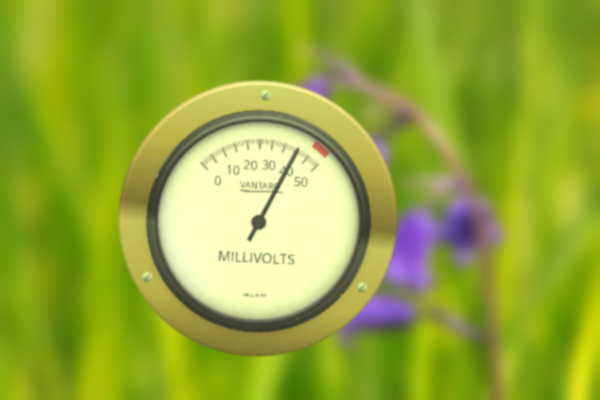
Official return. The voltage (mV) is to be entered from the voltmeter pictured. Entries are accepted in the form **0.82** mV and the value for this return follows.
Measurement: **40** mV
